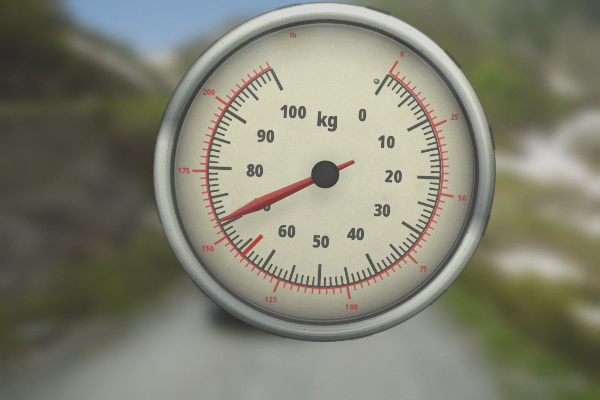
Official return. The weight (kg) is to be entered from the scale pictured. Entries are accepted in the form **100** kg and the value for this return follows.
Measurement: **71** kg
